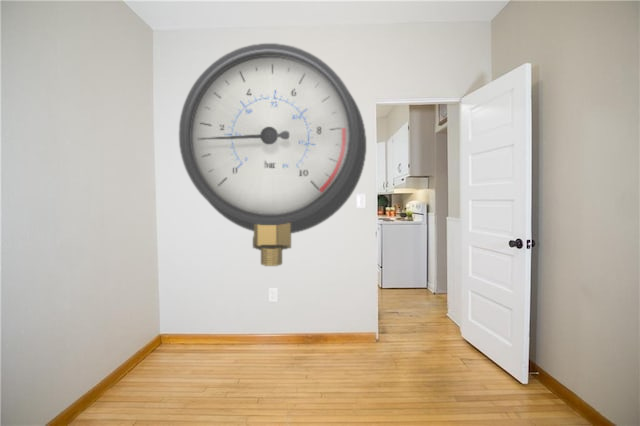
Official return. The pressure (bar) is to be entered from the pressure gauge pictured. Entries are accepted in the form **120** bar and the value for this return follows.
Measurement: **1.5** bar
